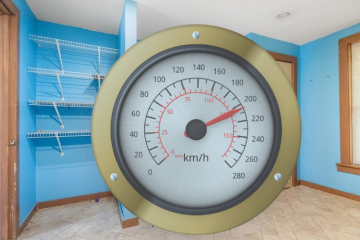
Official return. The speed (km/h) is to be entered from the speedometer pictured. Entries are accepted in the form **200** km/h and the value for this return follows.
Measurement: **205** km/h
